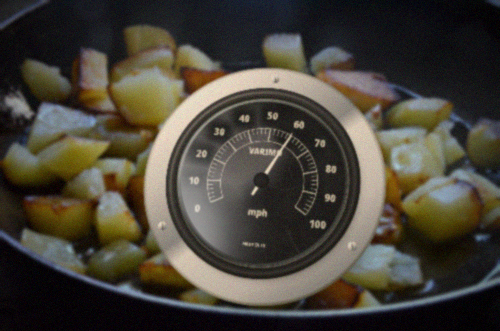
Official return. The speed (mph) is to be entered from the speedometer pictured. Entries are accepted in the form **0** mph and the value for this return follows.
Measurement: **60** mph
